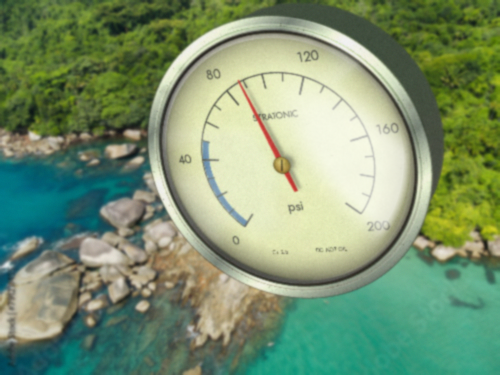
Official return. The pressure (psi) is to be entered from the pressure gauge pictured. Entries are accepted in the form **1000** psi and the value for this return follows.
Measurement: **90** psi
